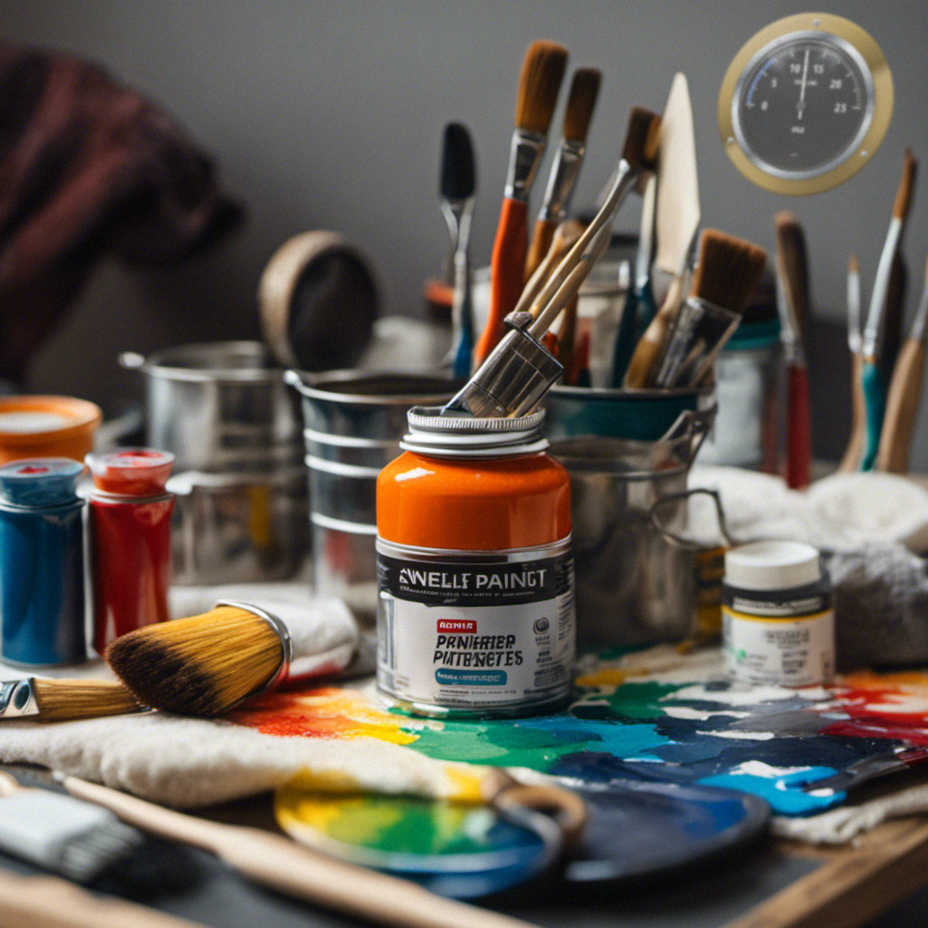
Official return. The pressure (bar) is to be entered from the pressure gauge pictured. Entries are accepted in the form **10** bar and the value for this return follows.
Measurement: **12.5** bar
